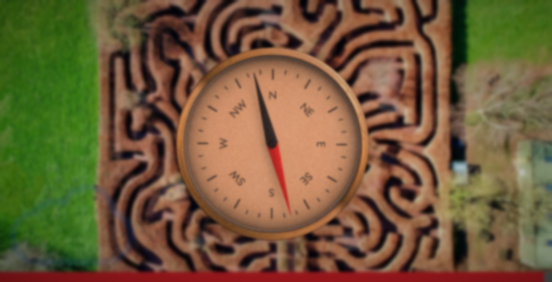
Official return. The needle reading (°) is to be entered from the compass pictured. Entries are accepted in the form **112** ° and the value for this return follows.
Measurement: **165** °
